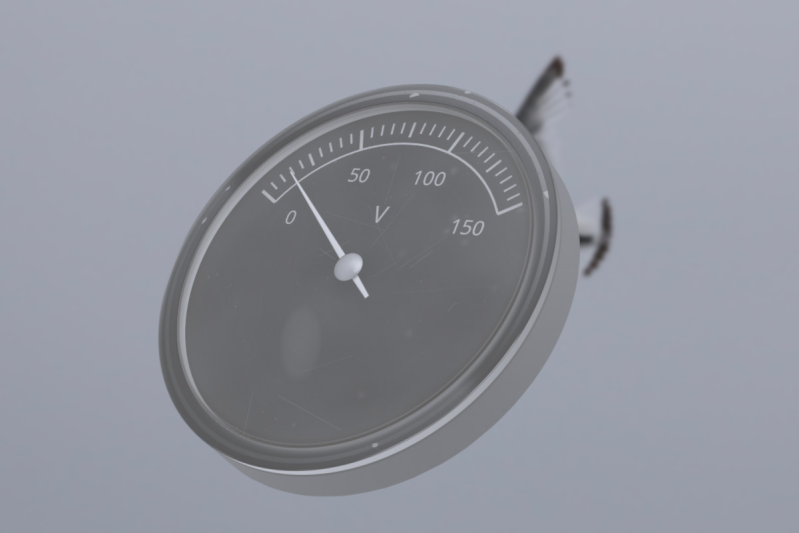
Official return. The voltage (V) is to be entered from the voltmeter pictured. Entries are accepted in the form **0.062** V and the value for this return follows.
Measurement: **15** V
